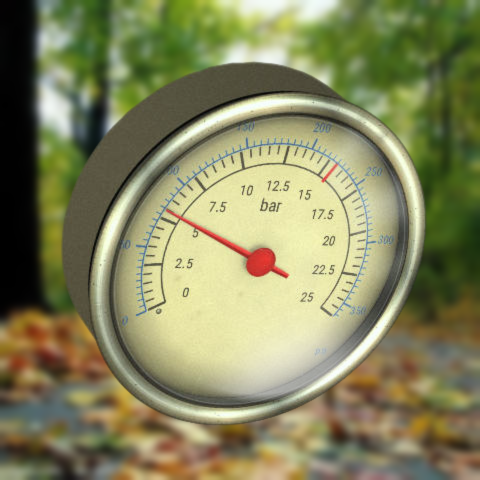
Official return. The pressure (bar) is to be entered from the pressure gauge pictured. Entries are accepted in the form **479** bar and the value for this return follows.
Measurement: **5.5** bar
